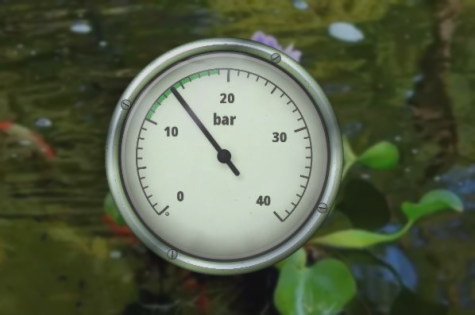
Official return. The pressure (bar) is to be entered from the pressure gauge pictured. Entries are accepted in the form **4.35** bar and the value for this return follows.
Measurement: **14** bar
